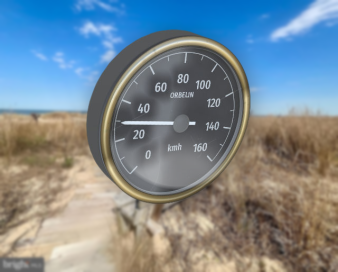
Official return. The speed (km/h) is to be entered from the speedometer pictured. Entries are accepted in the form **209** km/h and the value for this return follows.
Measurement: **30** km/h
